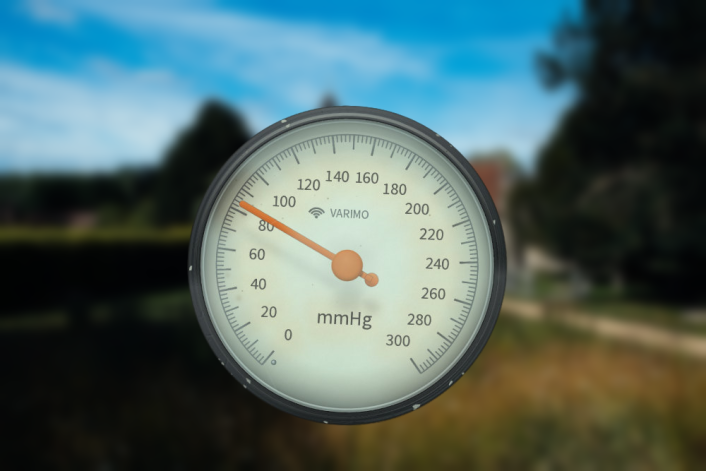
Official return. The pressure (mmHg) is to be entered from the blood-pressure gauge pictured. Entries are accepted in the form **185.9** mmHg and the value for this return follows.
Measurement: **84** mmHg
